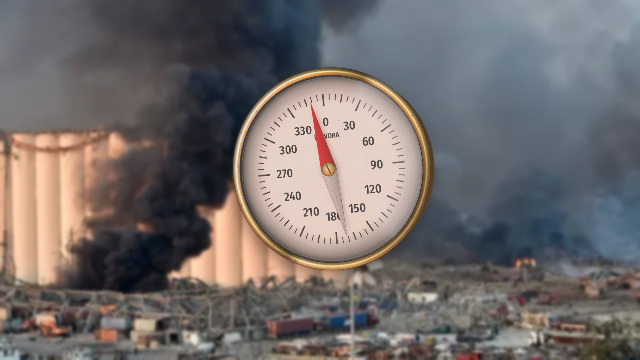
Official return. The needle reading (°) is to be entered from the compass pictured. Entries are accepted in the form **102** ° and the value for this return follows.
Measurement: **350** °
